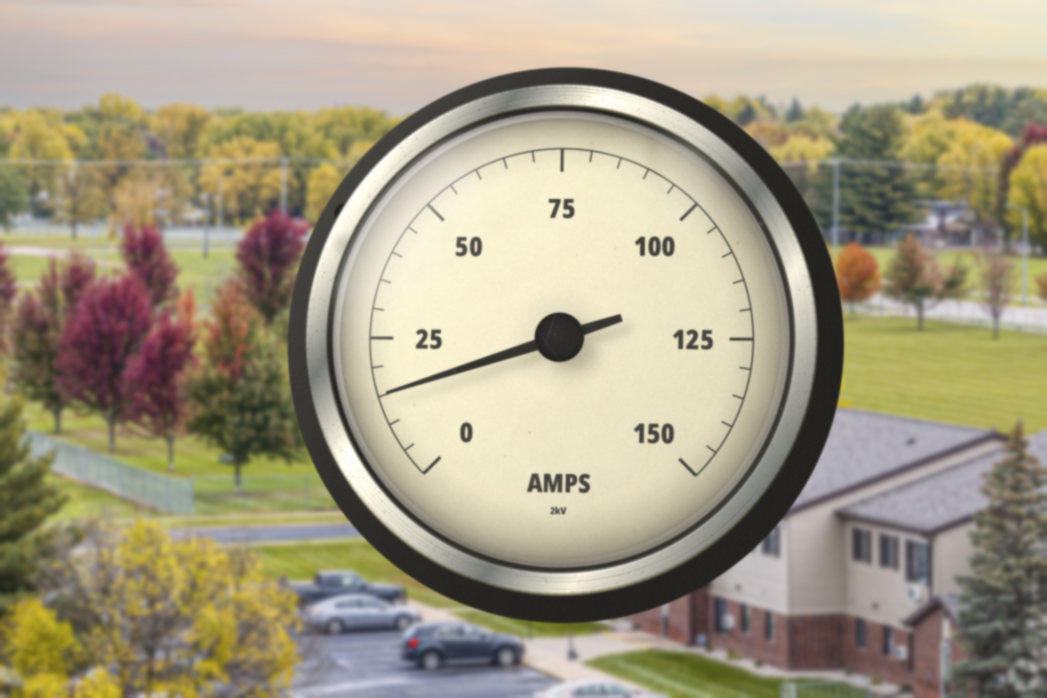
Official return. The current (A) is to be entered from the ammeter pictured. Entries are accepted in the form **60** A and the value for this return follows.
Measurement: **15** A
